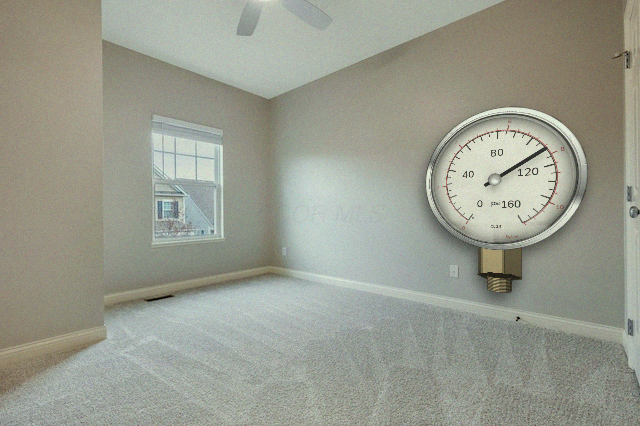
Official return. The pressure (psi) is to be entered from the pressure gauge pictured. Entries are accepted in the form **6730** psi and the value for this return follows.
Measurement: **110** psi
